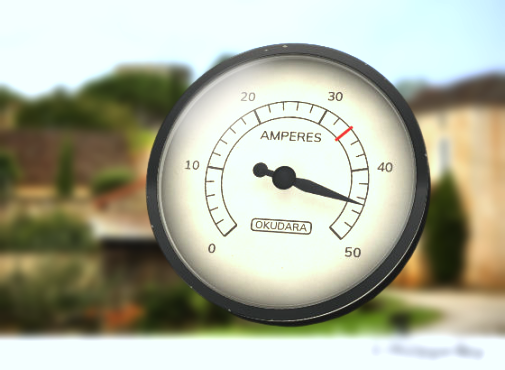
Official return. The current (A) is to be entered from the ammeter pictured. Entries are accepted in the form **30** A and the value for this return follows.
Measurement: **45** A
